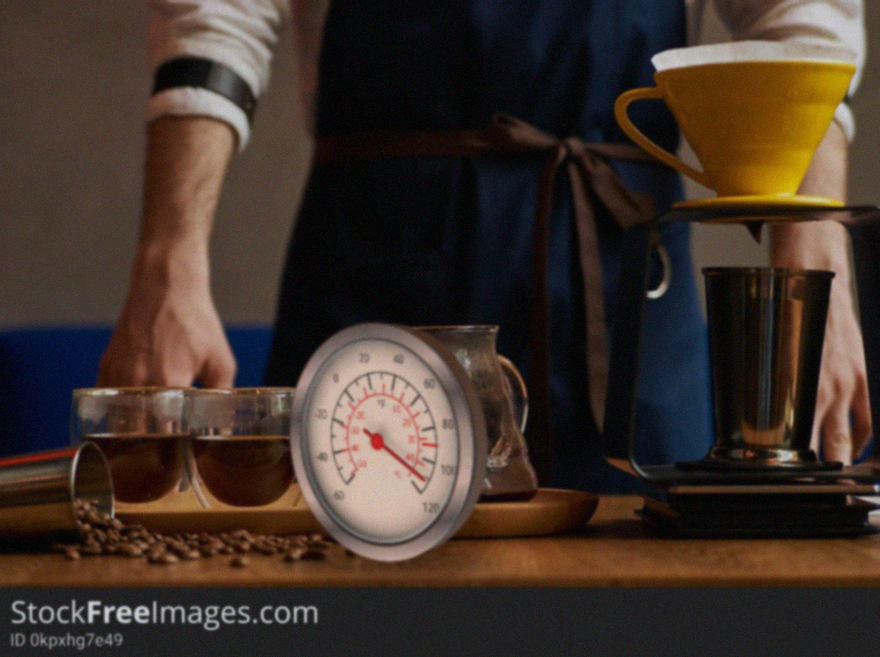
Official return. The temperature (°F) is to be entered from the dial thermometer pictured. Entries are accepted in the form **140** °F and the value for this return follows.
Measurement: **110** °F
